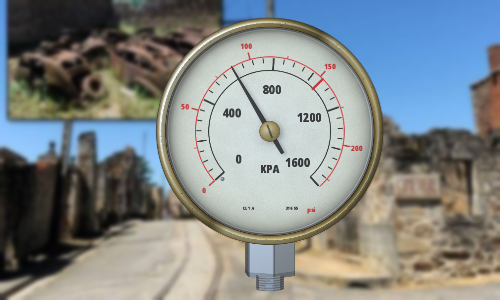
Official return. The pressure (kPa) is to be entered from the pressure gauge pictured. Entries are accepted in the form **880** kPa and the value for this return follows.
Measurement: **600** kPa
